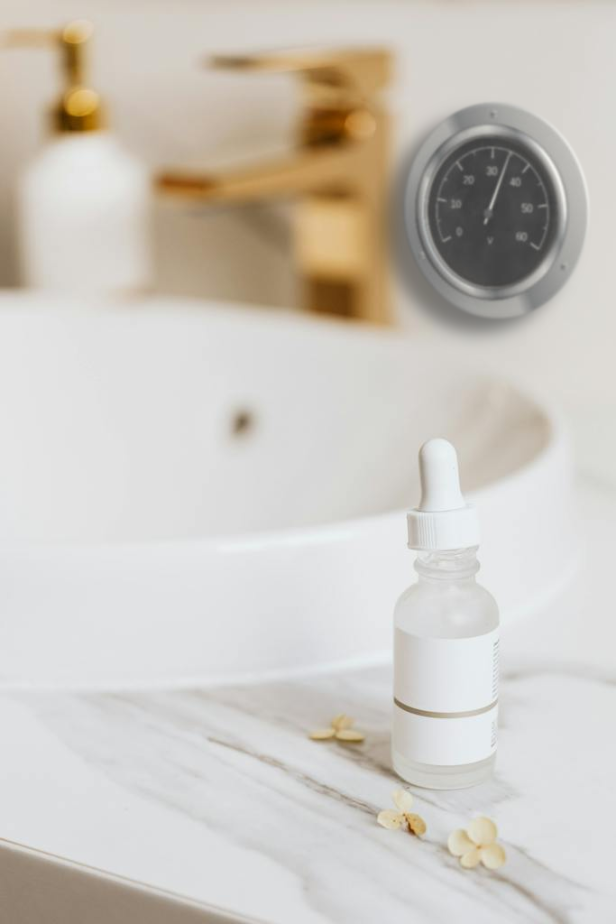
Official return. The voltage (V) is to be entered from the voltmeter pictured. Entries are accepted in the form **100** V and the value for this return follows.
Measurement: **35** V
